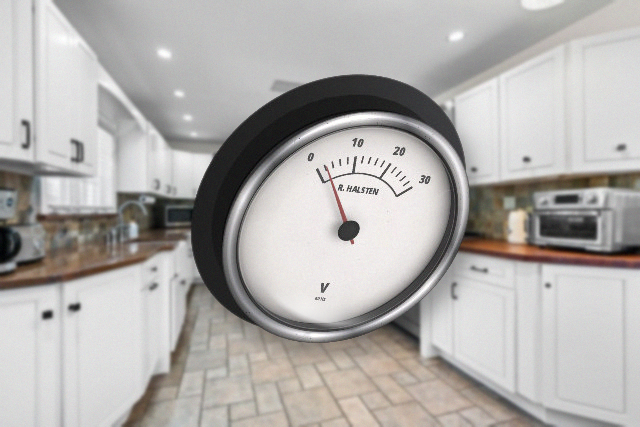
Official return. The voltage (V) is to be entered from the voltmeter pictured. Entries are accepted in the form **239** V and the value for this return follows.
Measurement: **2** V
